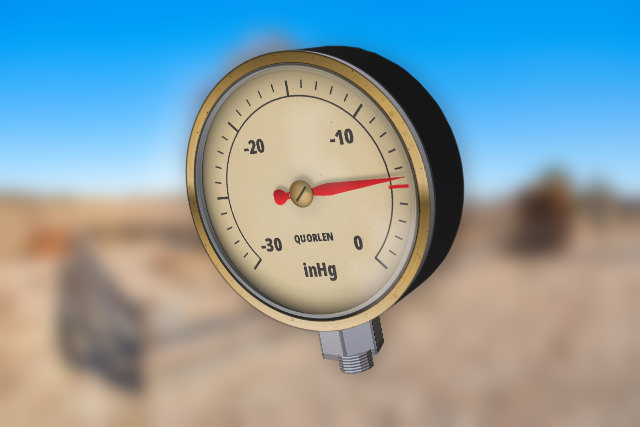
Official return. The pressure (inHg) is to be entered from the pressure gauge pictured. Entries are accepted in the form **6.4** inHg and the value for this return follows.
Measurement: **-5.5** inHg
